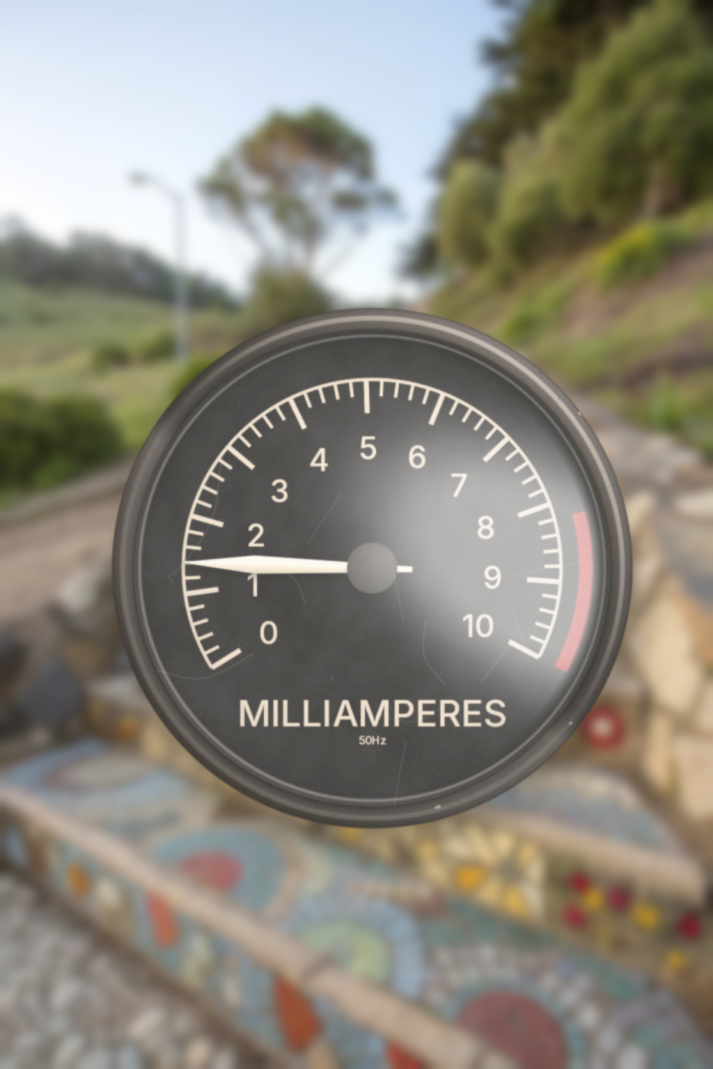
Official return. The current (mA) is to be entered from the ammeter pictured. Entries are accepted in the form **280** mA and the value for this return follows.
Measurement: **1.4** mA
